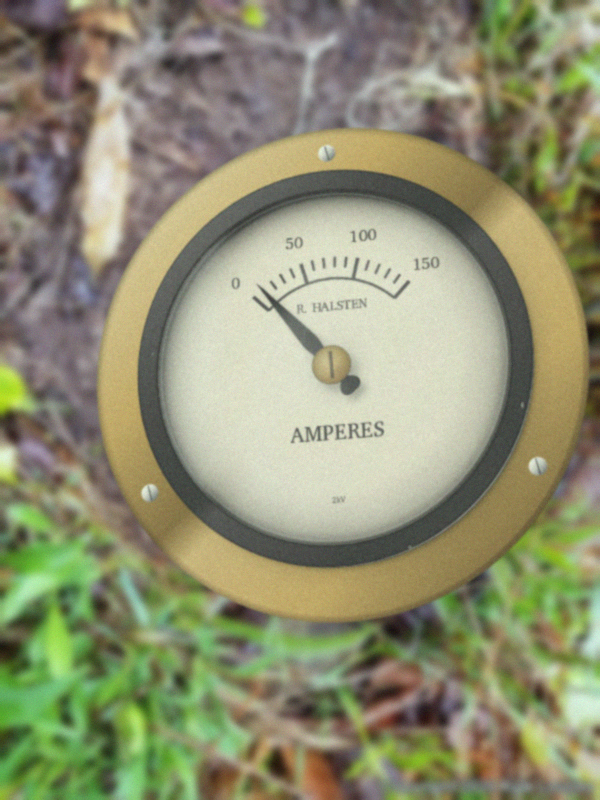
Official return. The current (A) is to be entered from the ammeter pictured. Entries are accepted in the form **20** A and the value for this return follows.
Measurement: **10** A
